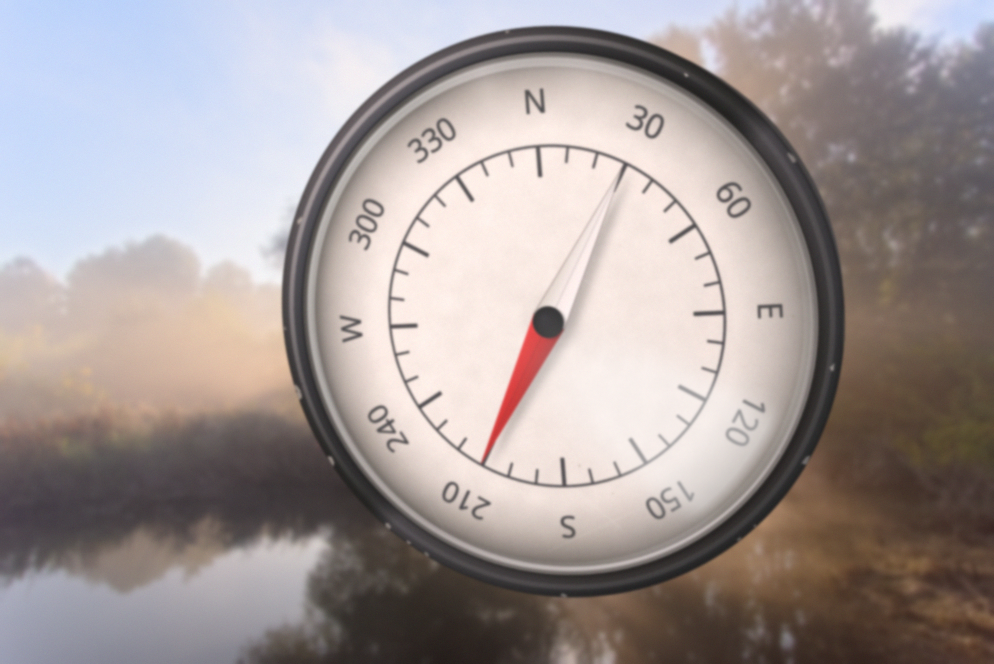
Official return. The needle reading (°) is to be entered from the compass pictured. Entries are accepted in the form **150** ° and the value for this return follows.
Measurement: **210** °
